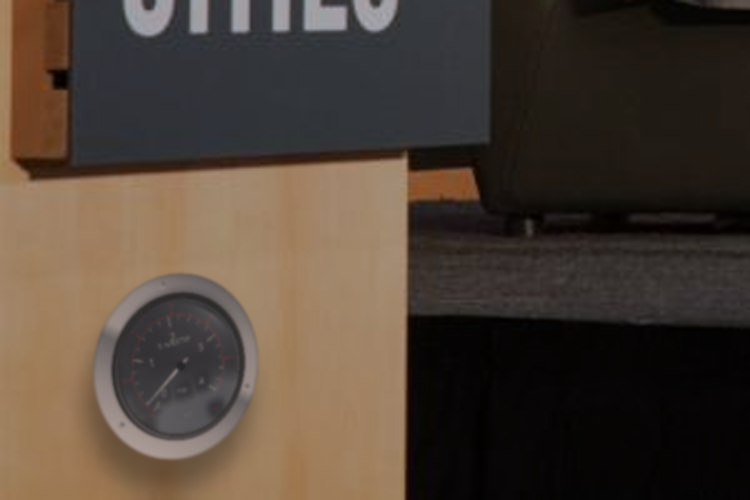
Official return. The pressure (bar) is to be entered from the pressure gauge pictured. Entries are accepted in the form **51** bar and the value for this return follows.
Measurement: **0.2** bar
